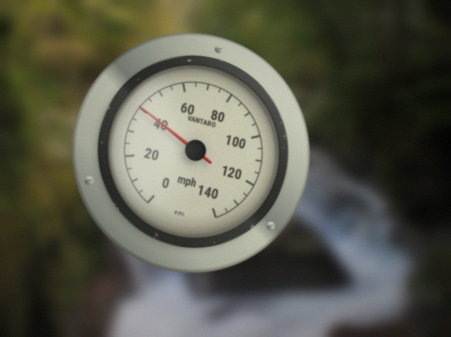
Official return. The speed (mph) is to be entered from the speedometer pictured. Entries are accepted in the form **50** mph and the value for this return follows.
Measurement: **40** mph
